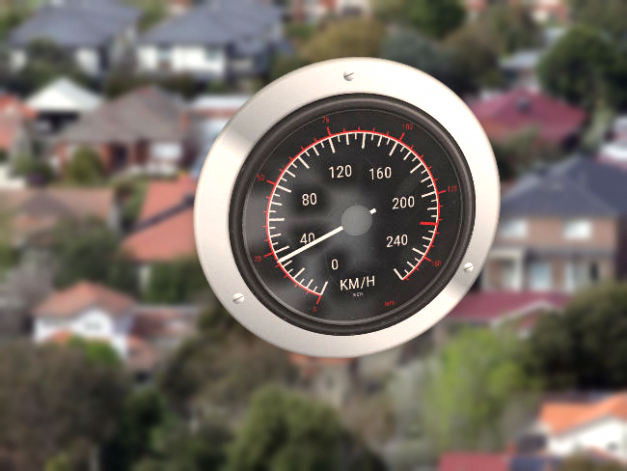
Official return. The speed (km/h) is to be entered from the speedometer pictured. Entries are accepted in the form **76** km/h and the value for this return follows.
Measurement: **35** km/h
